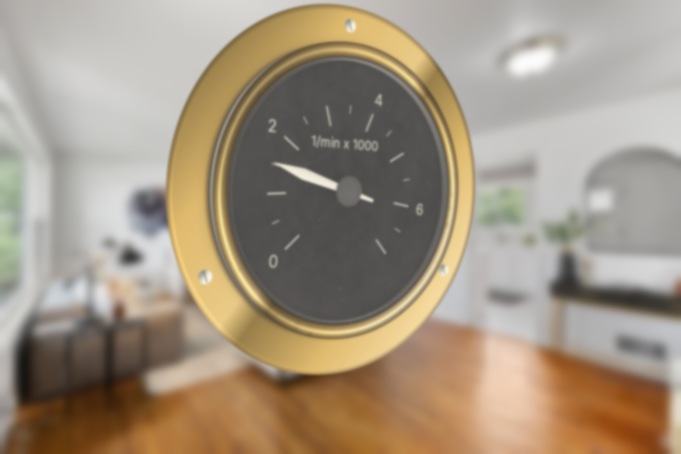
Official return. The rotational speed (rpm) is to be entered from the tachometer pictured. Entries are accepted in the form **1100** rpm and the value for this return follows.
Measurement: **1500** rpm
